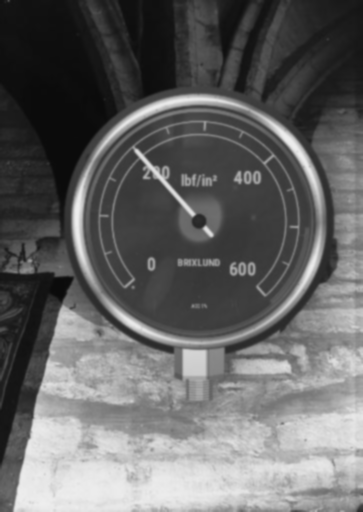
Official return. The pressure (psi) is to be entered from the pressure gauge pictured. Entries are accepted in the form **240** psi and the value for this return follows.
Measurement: **200** psi
